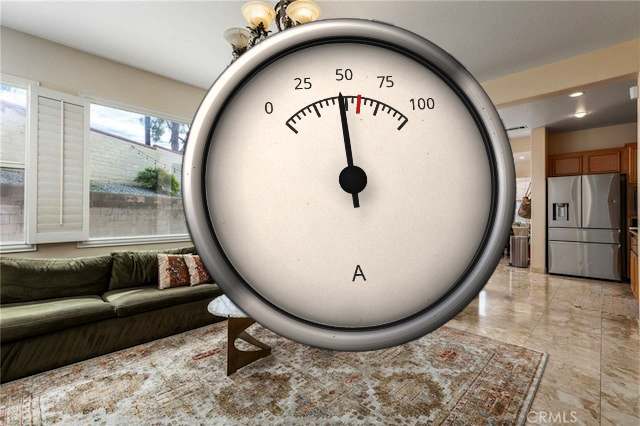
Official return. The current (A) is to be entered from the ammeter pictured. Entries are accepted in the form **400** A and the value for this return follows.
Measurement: **45** A
